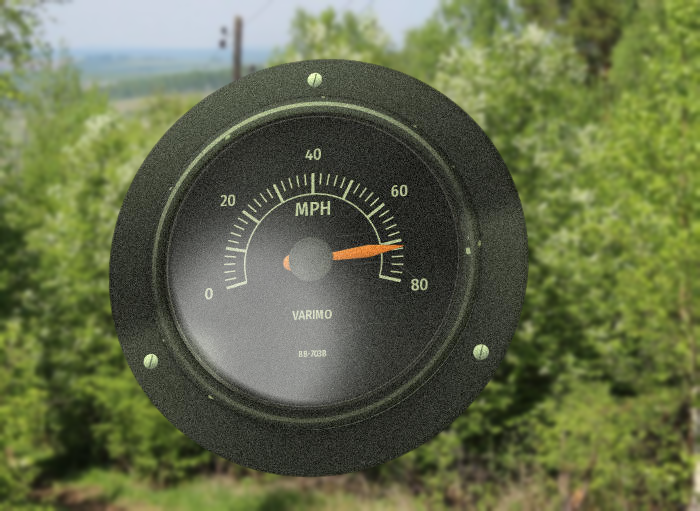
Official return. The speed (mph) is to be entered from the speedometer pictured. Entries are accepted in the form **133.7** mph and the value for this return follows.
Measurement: **72** mph
